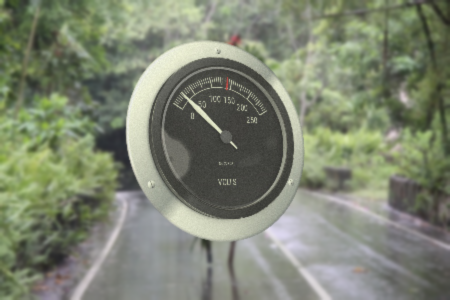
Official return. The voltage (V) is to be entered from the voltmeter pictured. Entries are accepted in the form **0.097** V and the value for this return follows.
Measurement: **25** V
